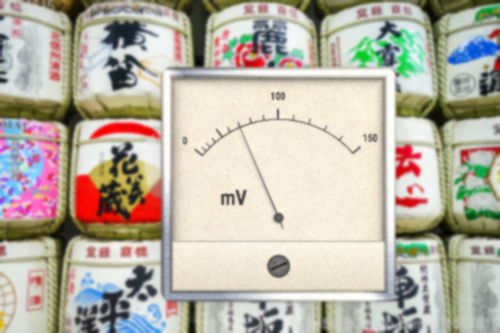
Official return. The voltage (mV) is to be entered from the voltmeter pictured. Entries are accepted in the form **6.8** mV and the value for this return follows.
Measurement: **70** mV
